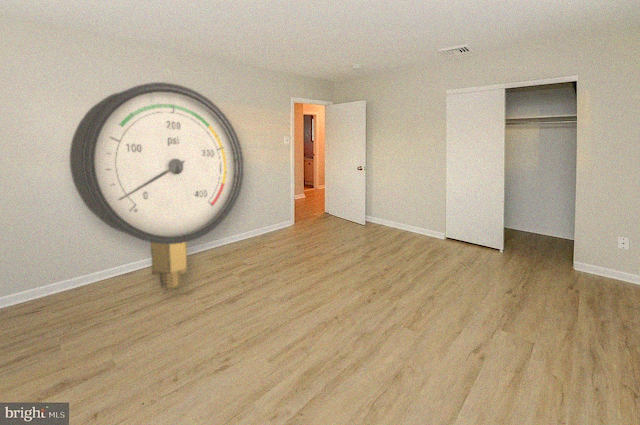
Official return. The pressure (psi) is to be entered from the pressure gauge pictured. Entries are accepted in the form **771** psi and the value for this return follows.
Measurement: **20** psi
